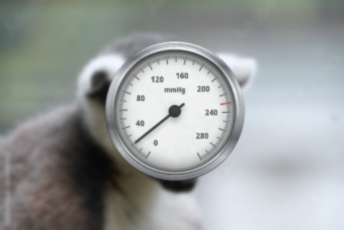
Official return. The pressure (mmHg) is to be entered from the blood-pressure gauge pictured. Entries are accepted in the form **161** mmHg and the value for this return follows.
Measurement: **20** mmHg
